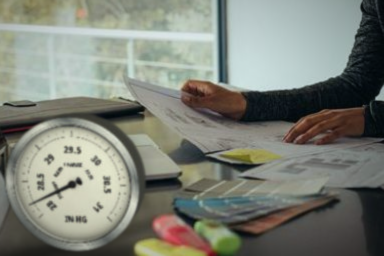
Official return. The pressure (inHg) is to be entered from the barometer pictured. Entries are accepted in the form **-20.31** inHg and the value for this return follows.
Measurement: **28.2** inHg
